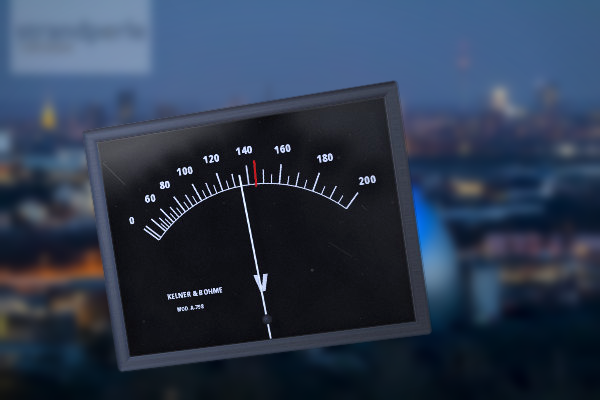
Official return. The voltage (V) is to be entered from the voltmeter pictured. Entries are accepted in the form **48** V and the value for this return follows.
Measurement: **135** V
